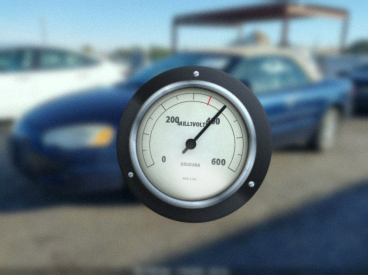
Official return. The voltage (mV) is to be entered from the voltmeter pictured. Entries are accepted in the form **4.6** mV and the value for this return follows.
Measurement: **400** mV
